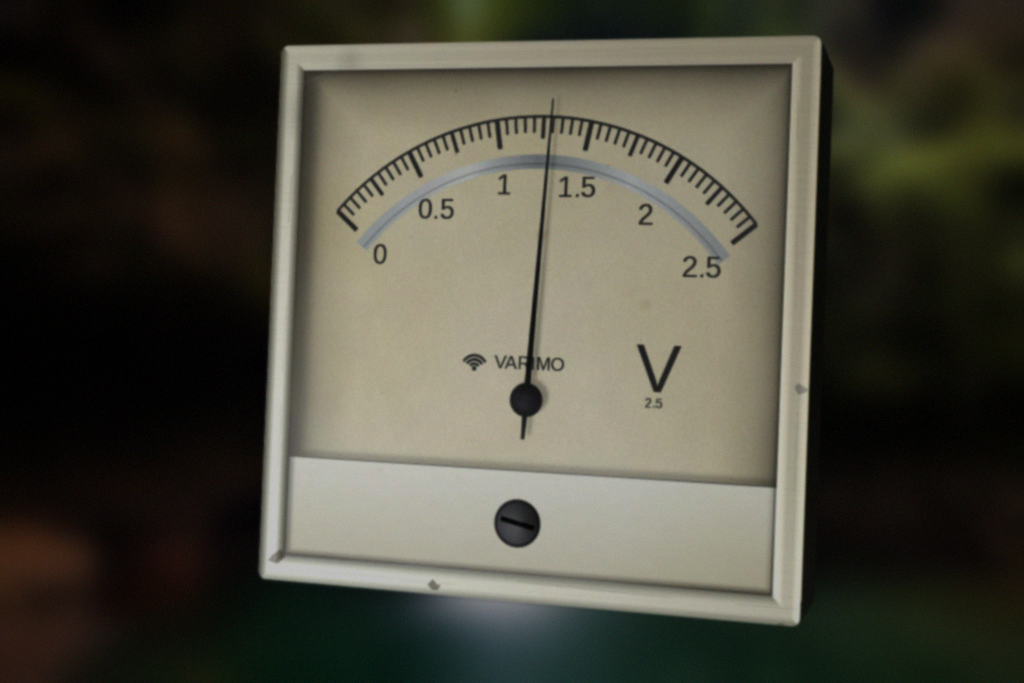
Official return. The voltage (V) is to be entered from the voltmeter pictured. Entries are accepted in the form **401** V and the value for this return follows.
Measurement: **1.3** V
